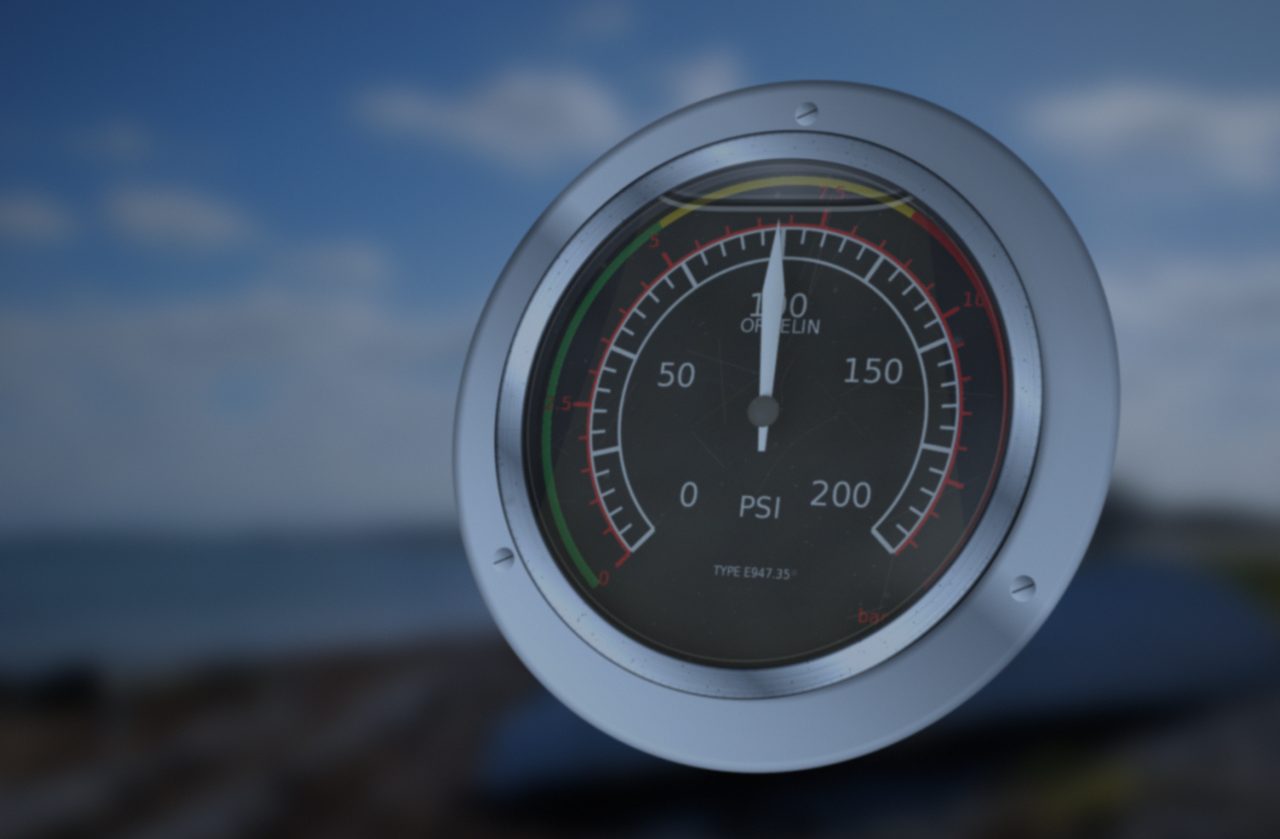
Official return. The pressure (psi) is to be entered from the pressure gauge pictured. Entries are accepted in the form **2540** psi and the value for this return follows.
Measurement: **100** psi
